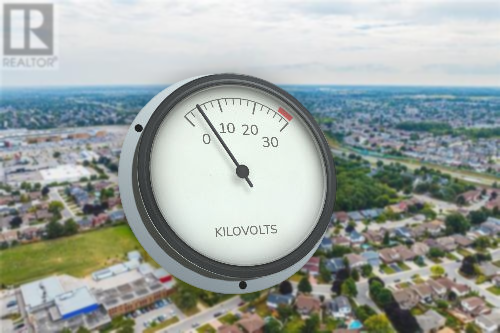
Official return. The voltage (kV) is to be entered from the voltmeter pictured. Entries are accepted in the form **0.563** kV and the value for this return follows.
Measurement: **4** kV
